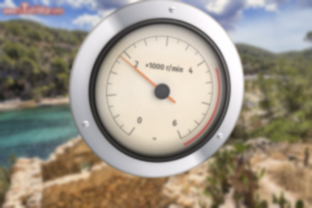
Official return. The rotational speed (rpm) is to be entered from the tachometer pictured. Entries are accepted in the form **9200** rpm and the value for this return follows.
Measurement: **1875** rpm
